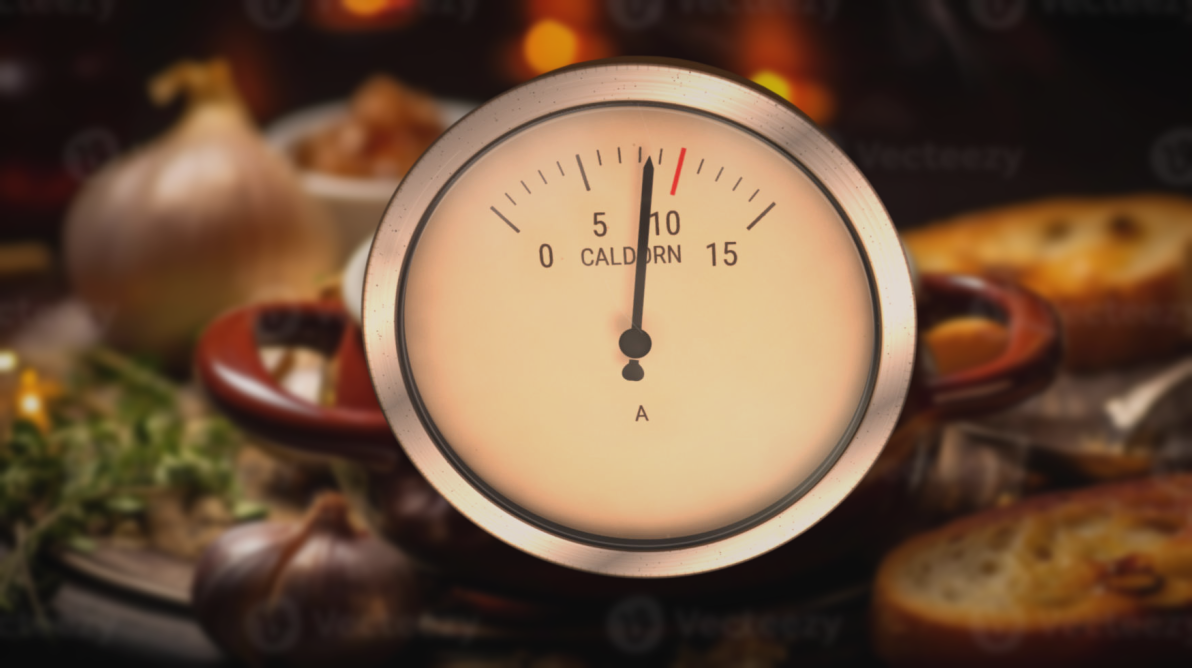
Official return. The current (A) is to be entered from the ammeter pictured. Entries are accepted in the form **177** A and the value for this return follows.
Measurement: **8.5** A
